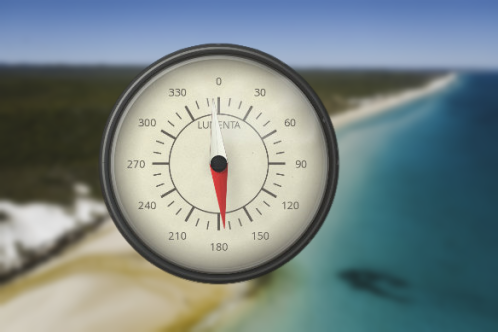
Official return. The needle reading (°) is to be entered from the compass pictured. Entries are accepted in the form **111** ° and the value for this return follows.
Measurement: **175** °
